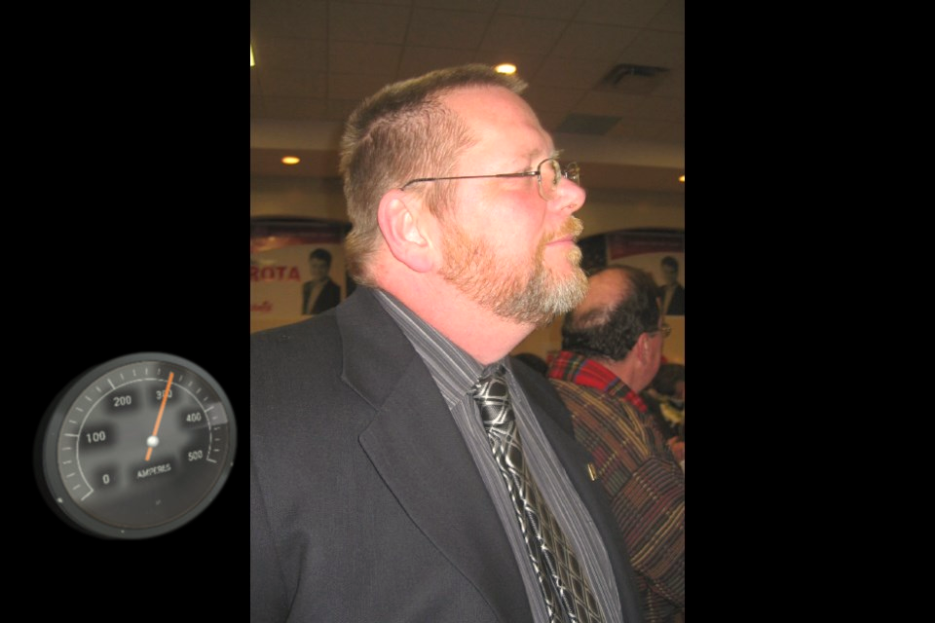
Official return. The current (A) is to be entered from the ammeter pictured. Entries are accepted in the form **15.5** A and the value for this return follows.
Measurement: **300** A
